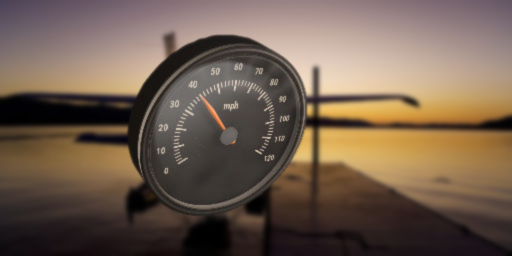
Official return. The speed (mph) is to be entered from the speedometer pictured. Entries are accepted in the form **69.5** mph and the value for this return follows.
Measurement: **40** mph
